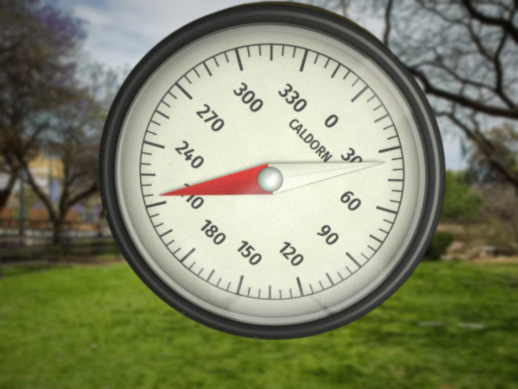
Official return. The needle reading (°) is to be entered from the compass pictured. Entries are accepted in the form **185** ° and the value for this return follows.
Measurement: **215** °
